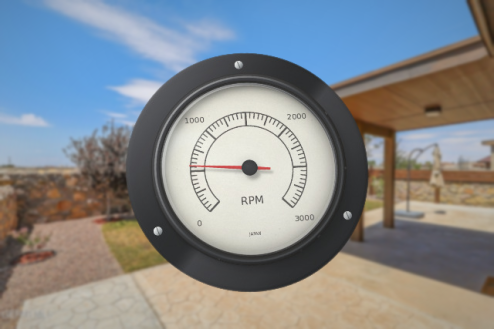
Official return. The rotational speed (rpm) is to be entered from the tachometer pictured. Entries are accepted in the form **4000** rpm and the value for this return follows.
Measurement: **550** rpm
